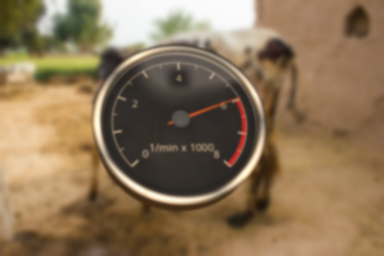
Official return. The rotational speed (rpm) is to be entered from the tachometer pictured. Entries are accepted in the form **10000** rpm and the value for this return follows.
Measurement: **6000** rpm
